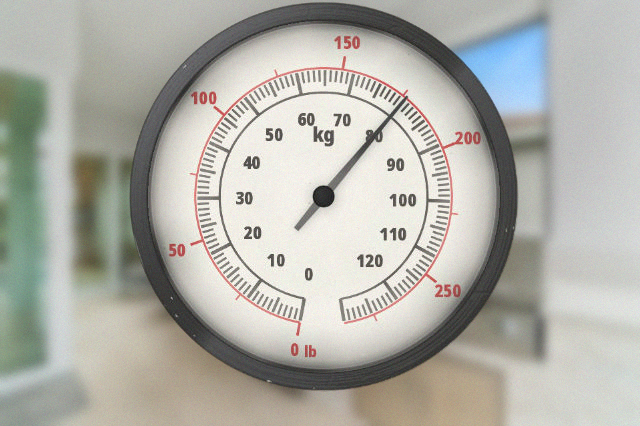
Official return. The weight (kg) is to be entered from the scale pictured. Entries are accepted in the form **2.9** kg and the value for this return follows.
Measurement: **80** kg
